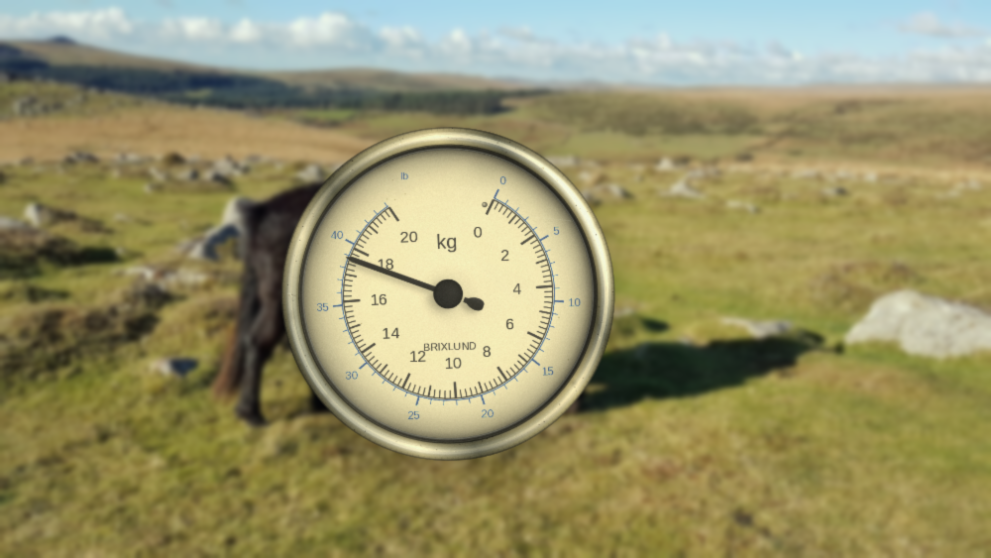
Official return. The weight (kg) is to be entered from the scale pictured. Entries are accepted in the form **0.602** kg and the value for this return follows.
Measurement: **17.6** kg
